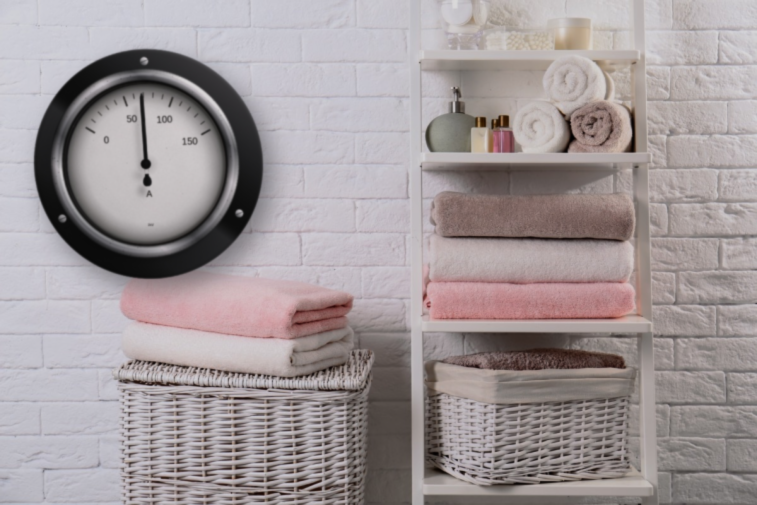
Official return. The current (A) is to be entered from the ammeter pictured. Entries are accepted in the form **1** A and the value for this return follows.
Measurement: **70** A
